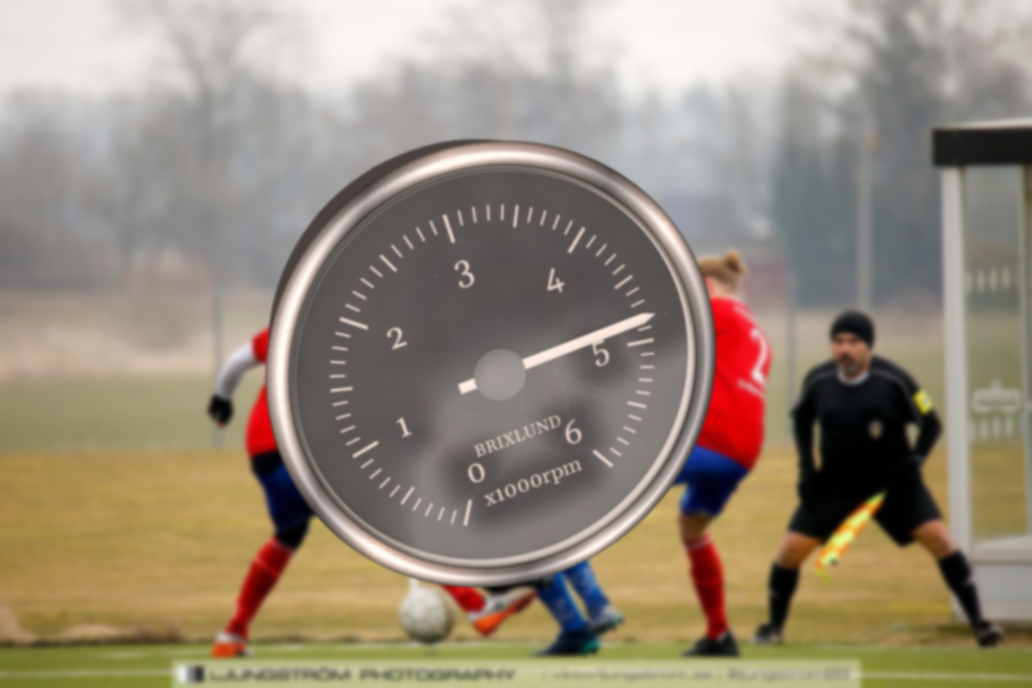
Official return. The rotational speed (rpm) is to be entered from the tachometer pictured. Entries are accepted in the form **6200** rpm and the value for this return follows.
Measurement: **4800** rpm
